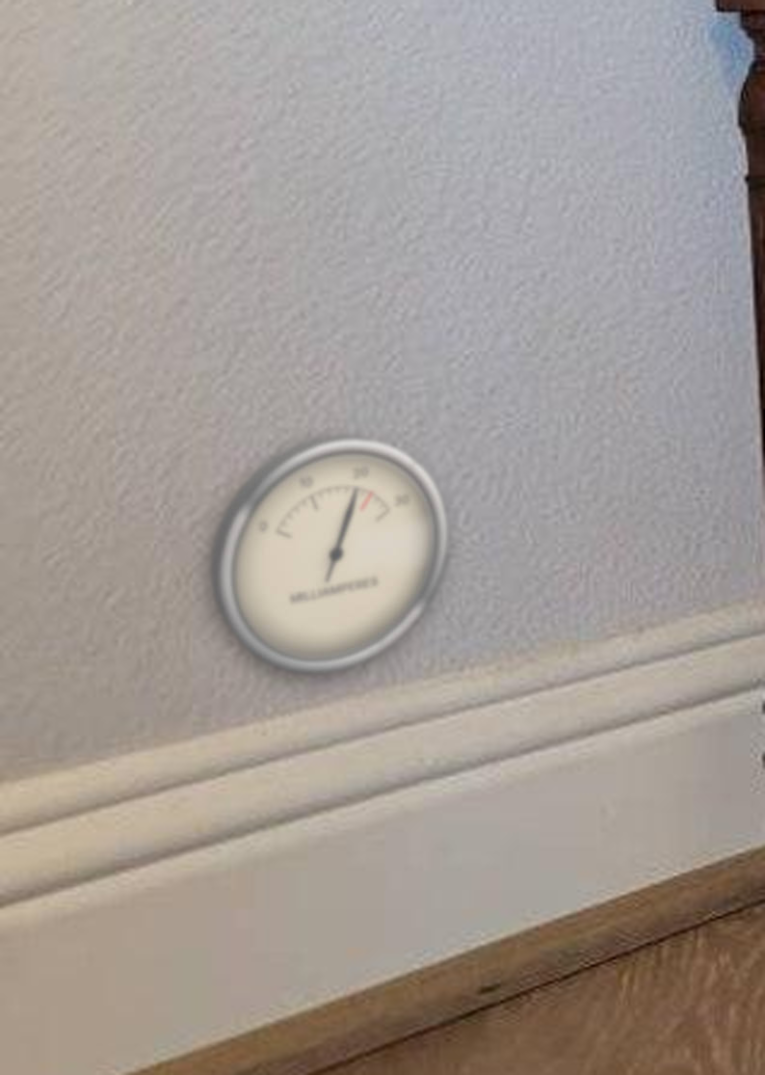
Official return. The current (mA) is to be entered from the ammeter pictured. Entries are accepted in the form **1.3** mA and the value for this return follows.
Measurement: **20** mA
